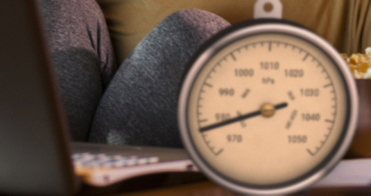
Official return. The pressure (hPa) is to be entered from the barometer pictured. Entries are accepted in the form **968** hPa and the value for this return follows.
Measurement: **978** hPa
